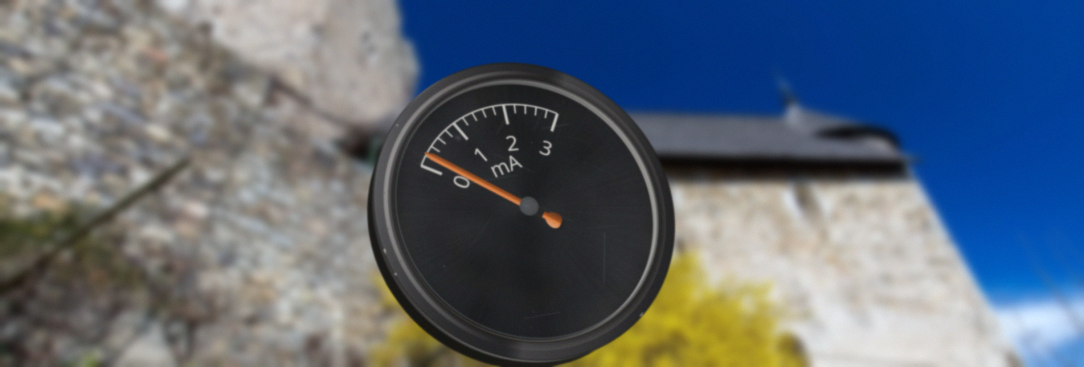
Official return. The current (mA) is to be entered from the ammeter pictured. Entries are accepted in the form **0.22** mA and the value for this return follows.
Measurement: **0.2** mA
